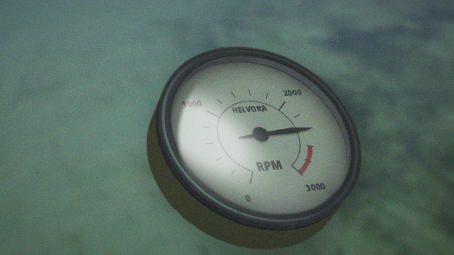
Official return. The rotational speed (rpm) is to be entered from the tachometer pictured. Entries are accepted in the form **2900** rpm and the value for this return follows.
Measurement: **2400** rpm
